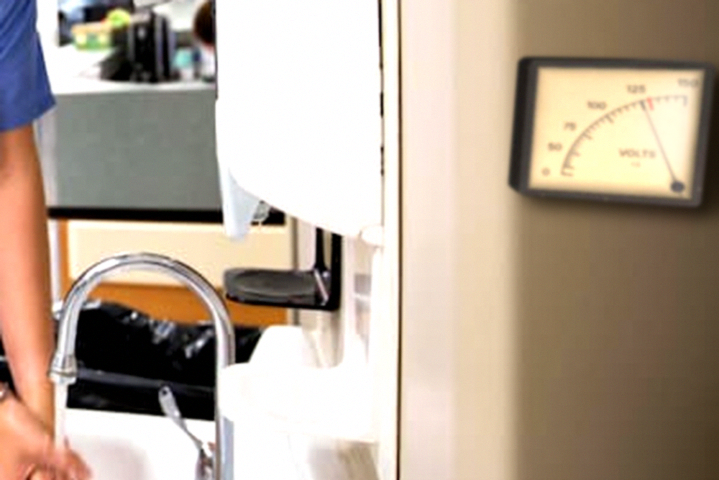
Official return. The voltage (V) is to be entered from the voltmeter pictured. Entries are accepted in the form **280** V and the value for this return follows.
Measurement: **125** V
